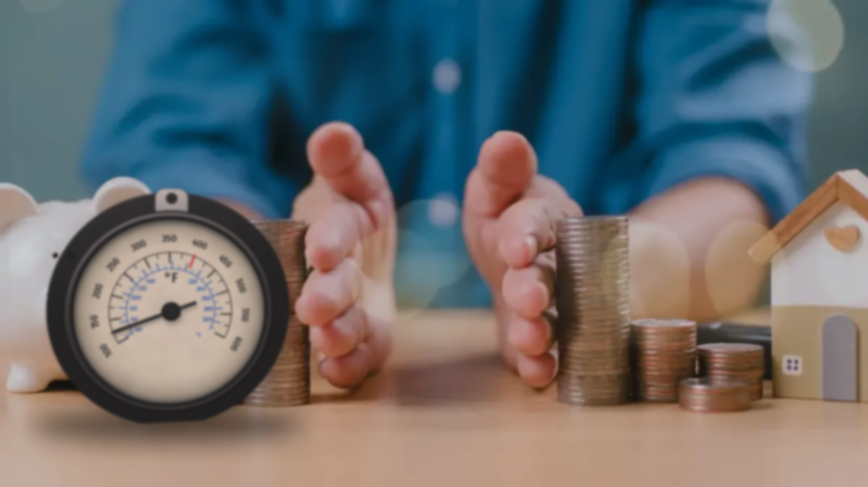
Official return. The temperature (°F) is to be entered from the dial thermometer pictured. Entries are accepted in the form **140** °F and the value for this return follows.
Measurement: **125** °F
